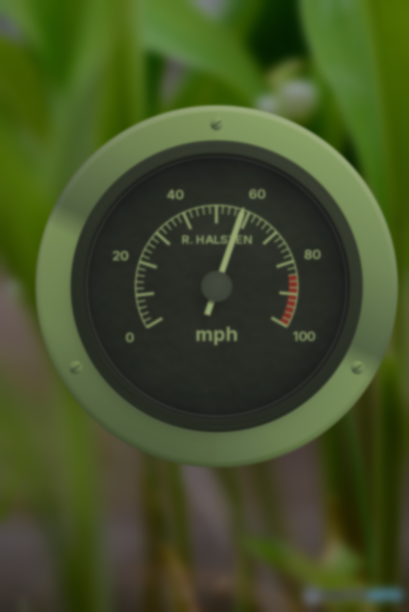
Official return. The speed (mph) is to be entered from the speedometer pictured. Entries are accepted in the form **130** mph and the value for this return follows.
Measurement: **58** mph
